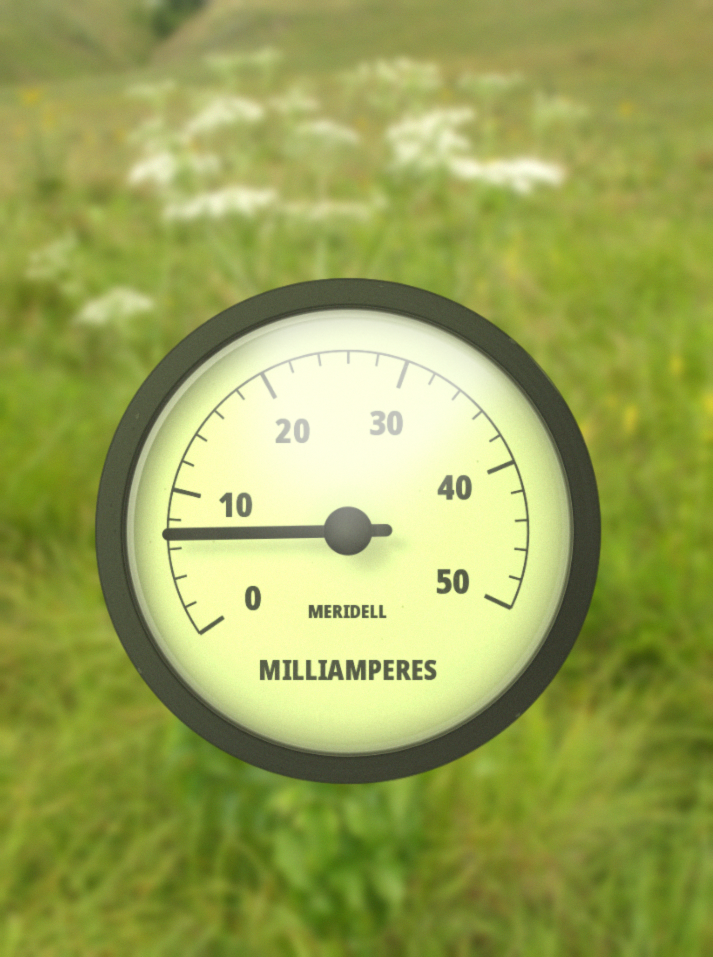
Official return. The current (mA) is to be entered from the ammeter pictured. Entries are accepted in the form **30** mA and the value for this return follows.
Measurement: **7** mA
